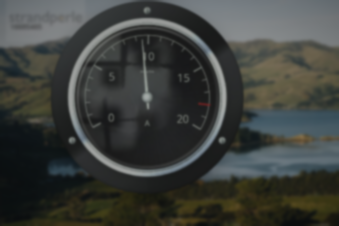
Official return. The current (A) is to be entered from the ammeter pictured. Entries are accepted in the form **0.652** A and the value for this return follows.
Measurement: **9.5** A
